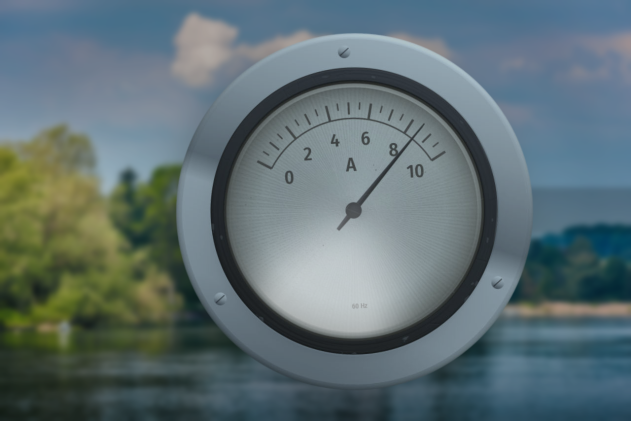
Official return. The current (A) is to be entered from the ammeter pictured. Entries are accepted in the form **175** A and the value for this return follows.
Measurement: **8.5** A
